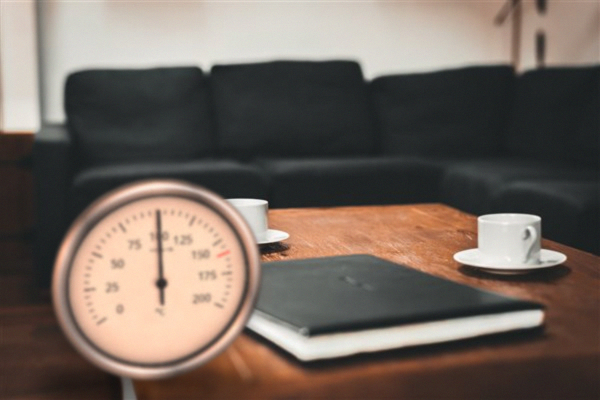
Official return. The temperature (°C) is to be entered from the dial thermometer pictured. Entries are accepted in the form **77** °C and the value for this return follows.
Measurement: **100** °C
